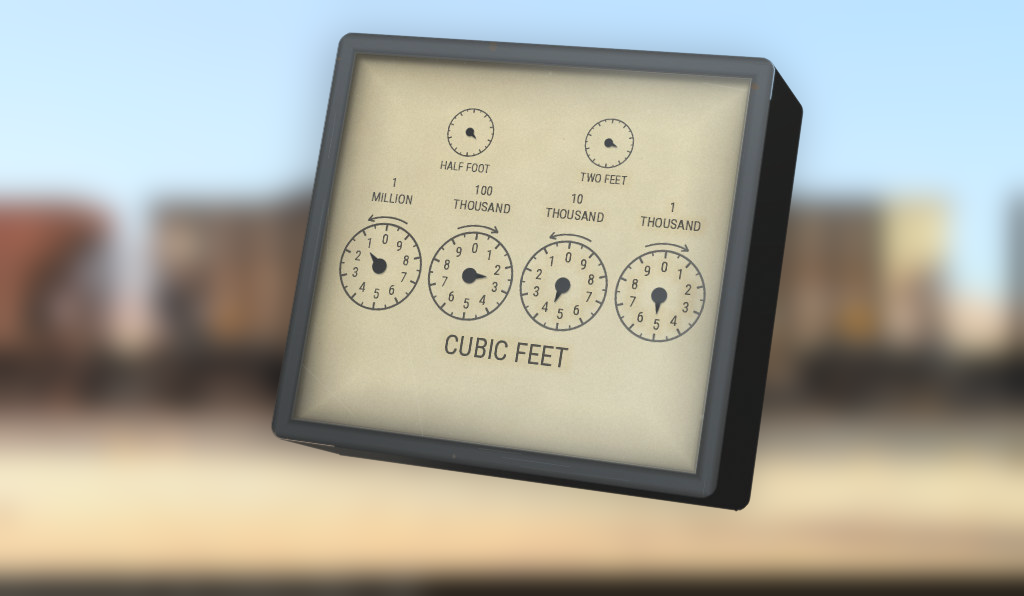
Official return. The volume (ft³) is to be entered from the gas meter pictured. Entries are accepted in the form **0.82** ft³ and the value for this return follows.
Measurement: **124500** ft³
